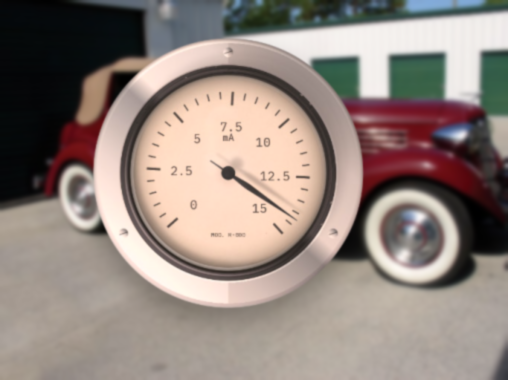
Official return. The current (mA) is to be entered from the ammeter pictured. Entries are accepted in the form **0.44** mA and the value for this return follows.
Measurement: **14.25** mA
